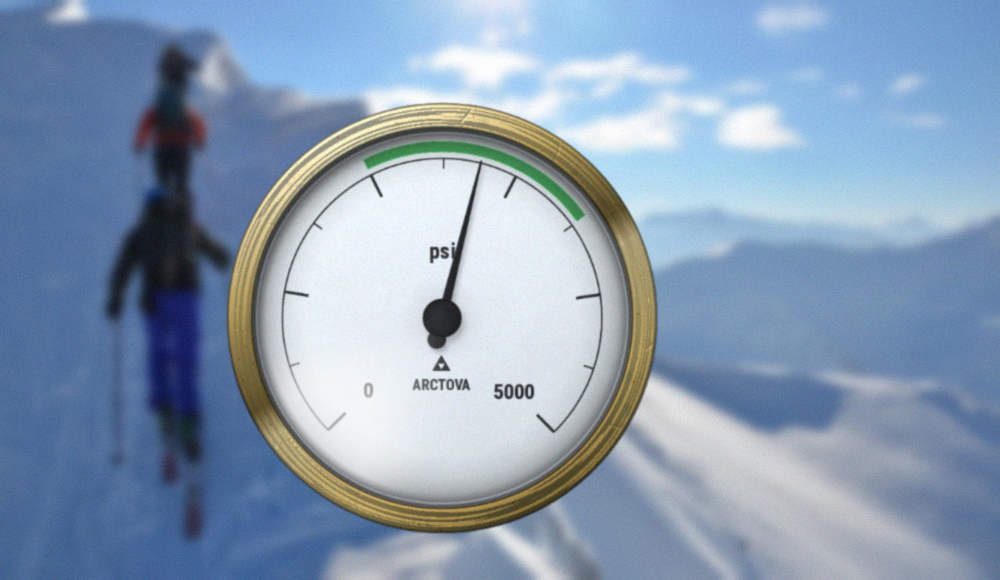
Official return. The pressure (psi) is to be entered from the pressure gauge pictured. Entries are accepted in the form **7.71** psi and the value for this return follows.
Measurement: **2750** psi
